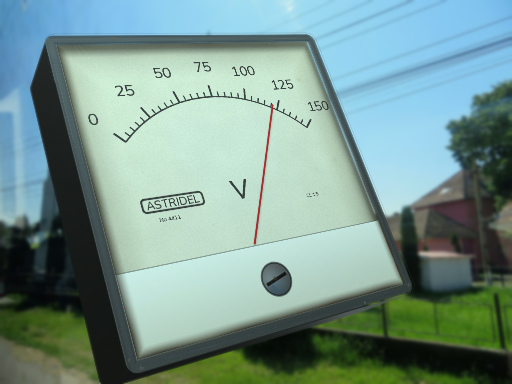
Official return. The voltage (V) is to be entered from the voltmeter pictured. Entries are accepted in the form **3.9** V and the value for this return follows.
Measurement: **120** V
